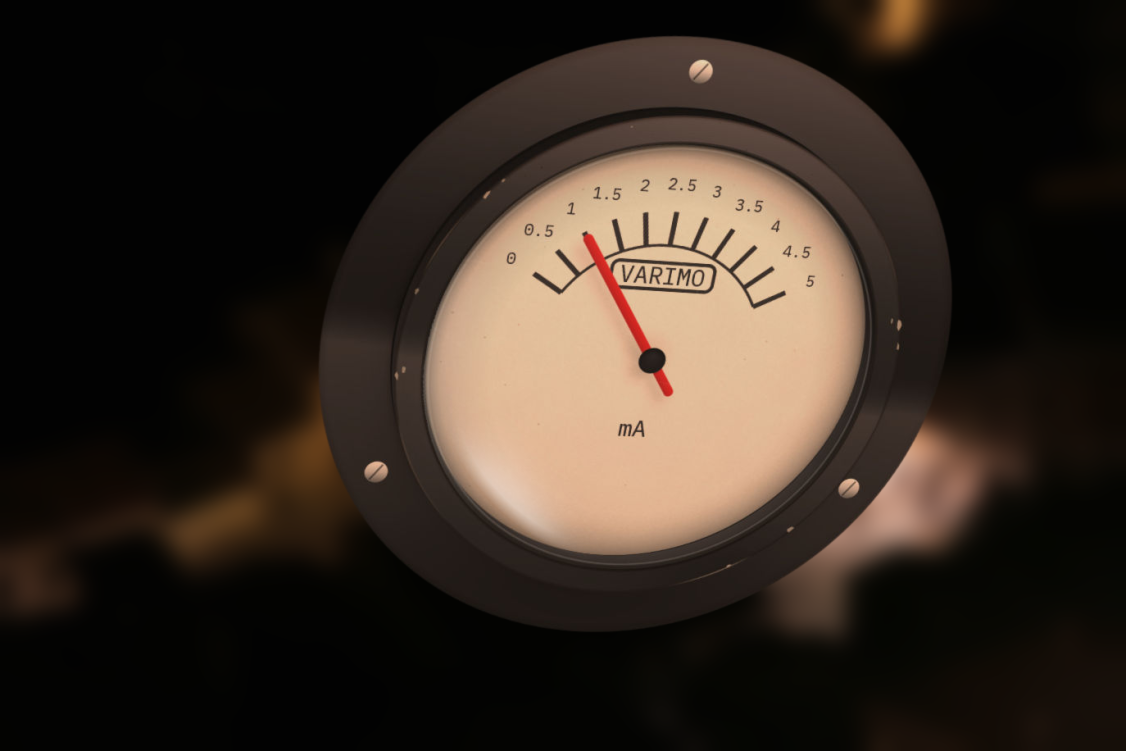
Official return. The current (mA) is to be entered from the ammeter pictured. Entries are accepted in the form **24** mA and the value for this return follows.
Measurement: **1** mA
